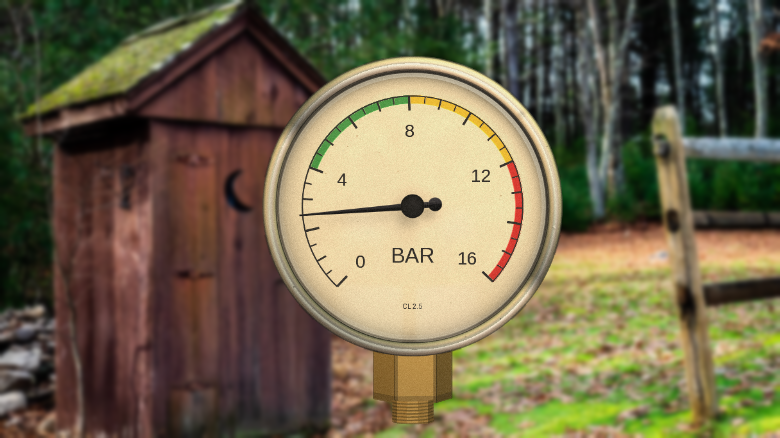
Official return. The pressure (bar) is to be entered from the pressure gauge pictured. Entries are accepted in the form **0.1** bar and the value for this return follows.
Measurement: **2.5** bar
